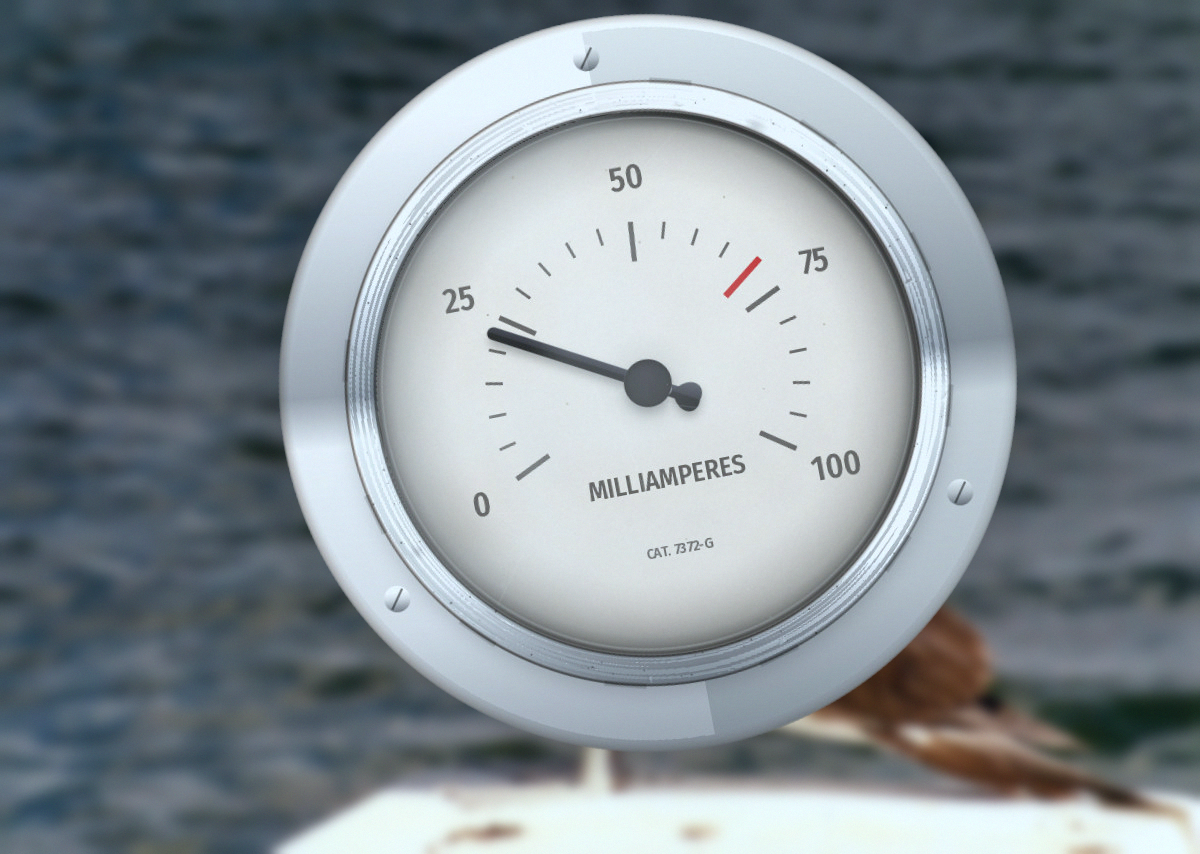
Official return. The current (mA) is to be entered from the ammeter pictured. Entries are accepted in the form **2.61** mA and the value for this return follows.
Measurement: **22.5** mA
